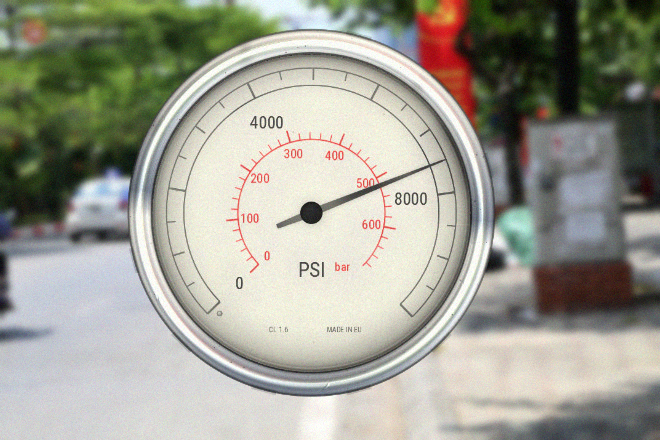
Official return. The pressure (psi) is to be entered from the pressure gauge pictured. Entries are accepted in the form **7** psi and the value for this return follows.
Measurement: **7500** psi
